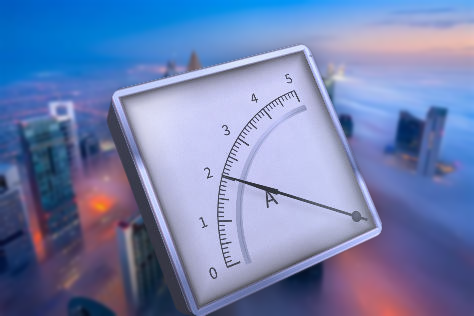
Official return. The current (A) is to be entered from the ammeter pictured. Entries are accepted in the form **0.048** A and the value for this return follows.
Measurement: **2** A
